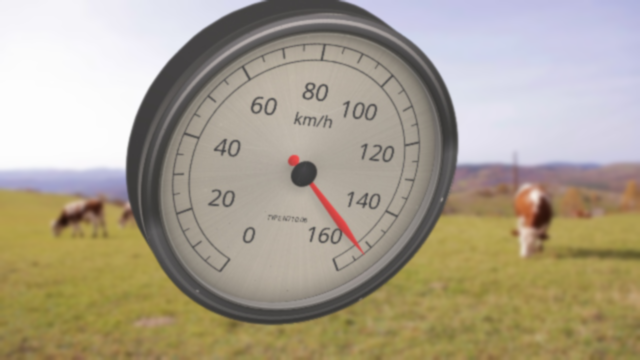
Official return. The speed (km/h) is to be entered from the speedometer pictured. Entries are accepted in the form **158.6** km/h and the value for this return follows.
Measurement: **152.5** km/h
